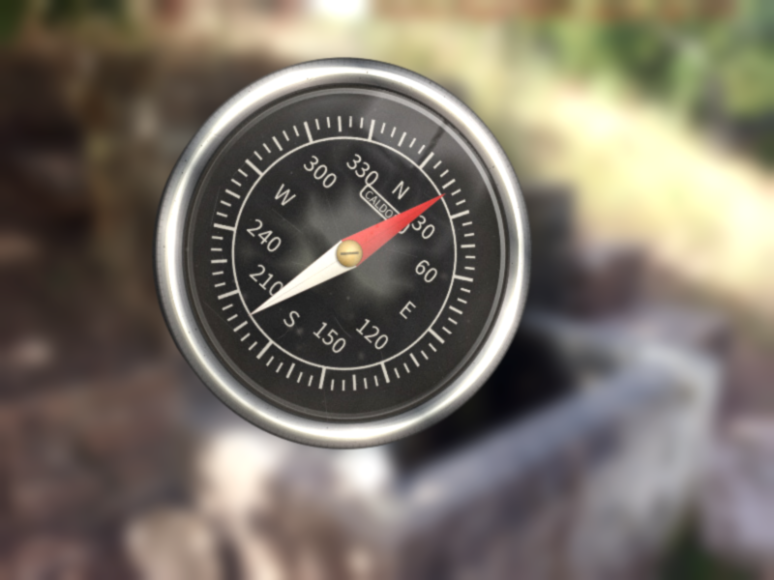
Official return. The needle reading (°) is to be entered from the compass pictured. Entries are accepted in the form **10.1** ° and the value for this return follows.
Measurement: **17.5** °
